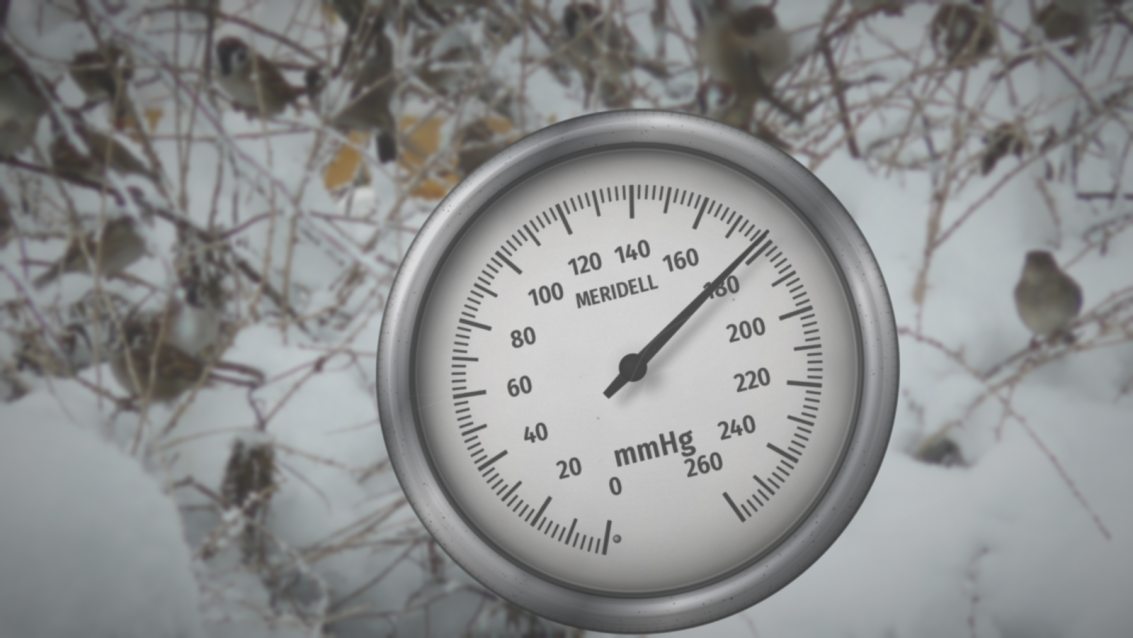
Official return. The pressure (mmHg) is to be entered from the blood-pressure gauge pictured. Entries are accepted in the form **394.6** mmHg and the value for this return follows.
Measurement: **178** mmHg
